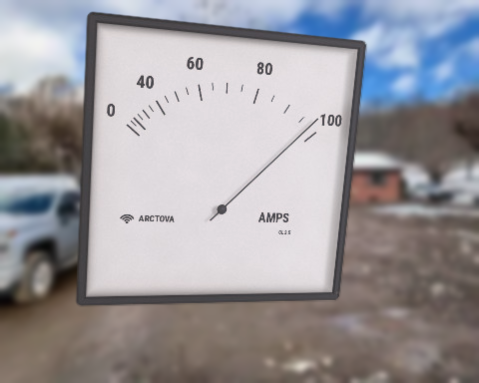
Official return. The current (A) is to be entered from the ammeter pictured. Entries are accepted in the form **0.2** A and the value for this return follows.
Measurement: **97.5** A
